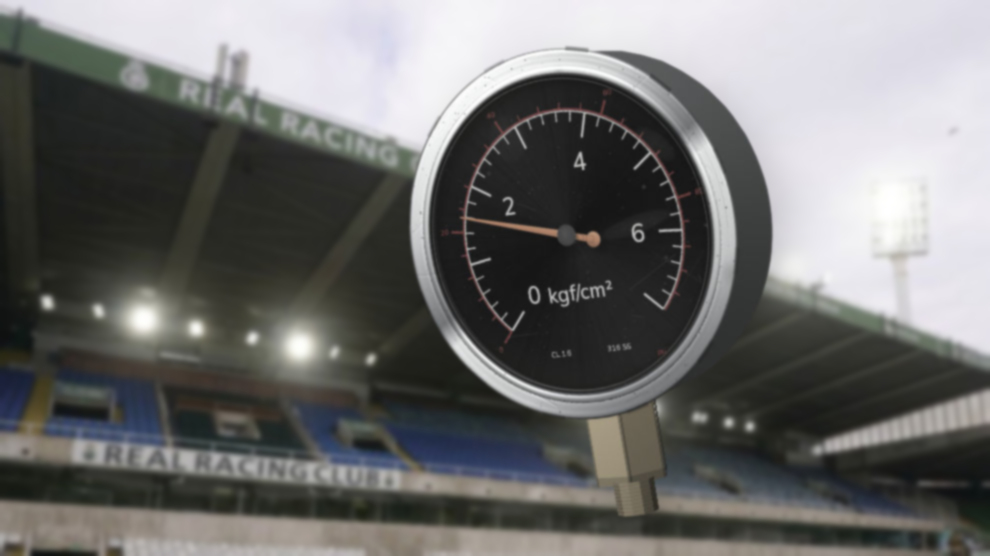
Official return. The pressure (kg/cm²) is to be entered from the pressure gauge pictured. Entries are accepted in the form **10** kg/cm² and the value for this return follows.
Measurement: **1.6** kg/cm²
